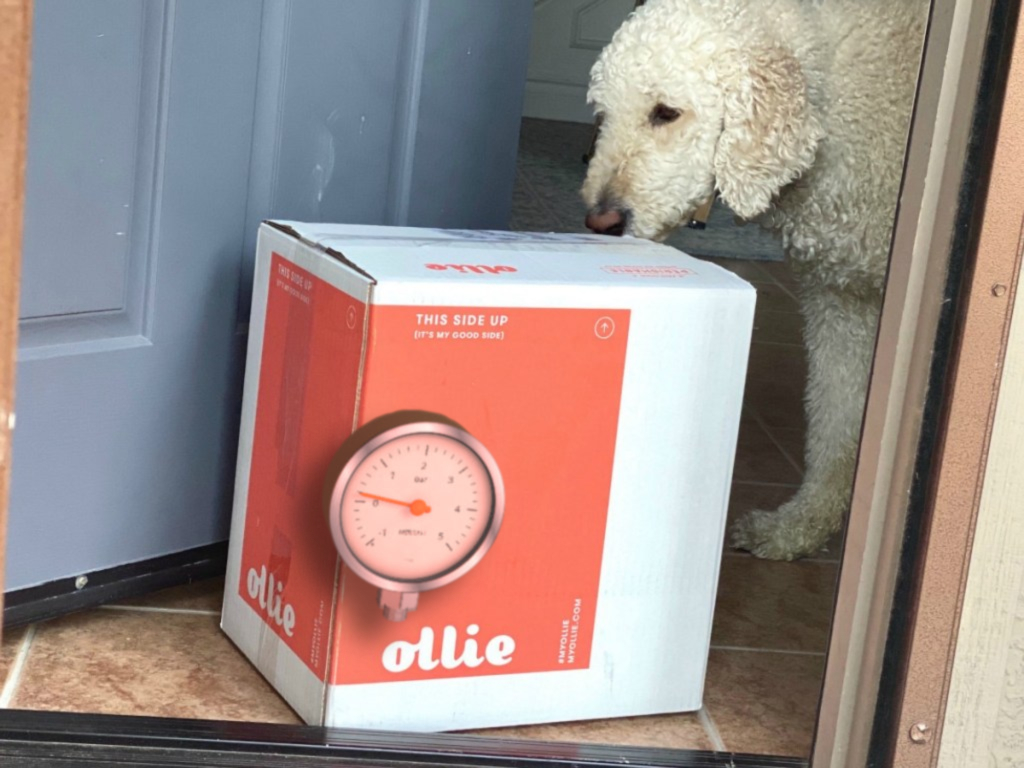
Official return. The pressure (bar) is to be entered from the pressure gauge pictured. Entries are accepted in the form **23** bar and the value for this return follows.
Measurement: **0.2** bar
